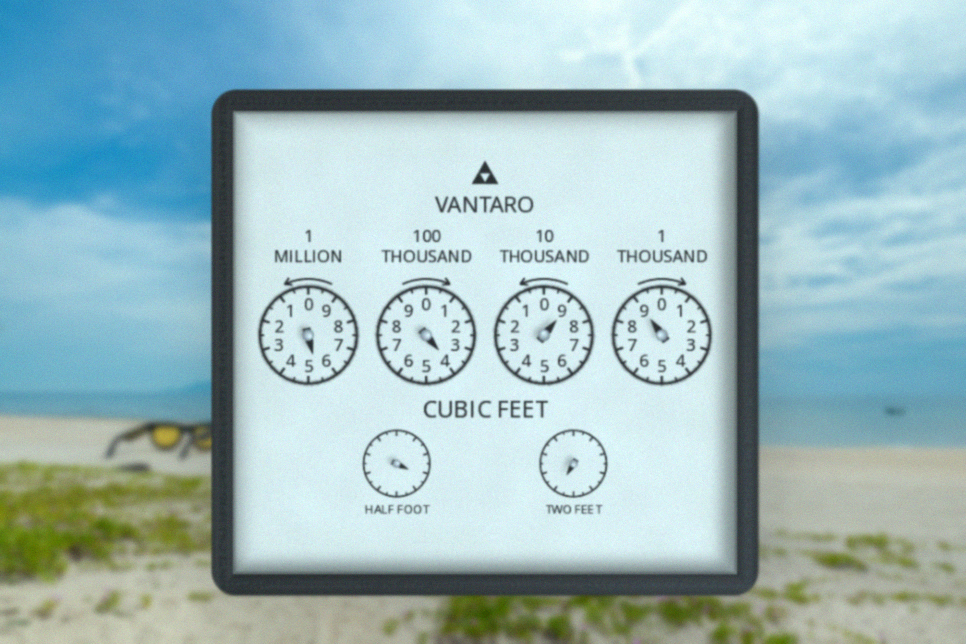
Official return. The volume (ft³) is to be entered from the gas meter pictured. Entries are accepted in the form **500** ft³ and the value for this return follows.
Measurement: **538900** ft³
